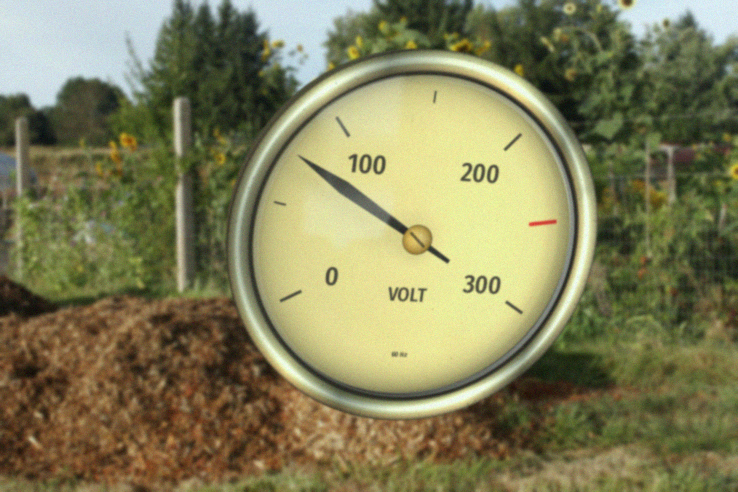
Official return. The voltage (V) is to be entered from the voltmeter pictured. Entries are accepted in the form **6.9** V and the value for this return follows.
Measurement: **75** V
